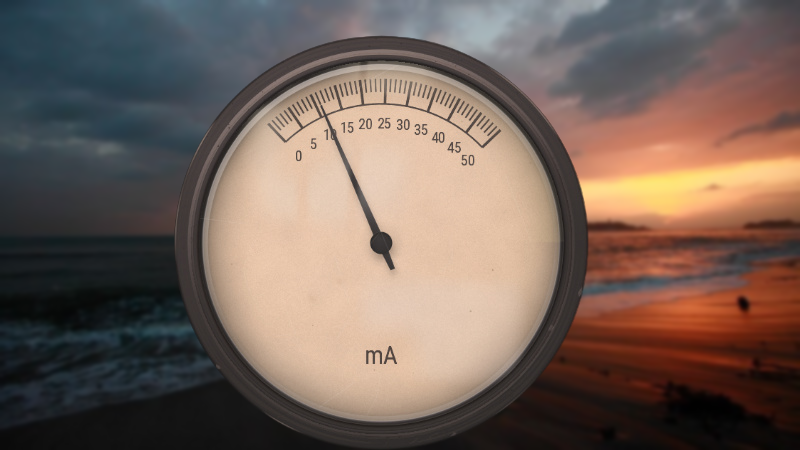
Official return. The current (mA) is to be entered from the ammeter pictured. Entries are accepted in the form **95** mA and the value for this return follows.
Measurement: **11** mA
